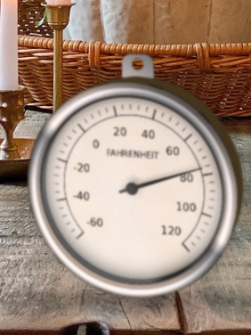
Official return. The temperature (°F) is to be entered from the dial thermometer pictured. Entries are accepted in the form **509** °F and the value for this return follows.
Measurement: **76** °F
